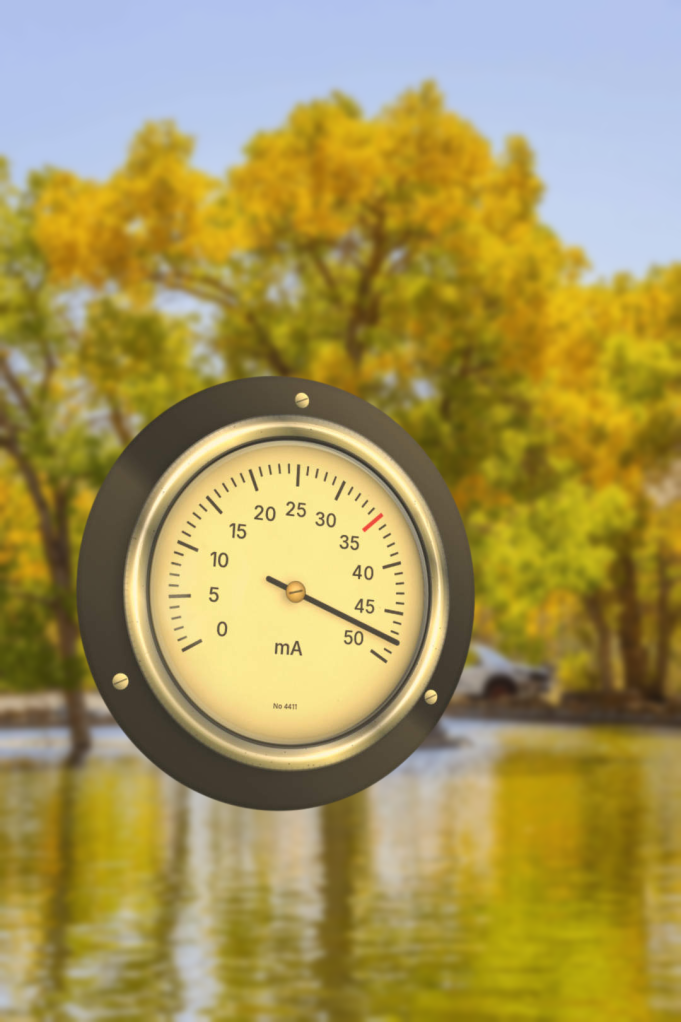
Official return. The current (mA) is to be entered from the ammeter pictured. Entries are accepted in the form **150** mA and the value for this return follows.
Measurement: **48** mA
